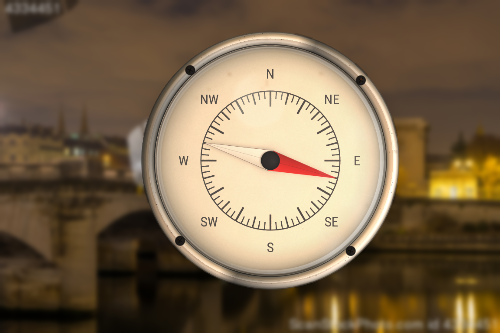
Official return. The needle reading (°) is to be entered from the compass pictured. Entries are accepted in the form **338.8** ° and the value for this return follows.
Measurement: **105** °
